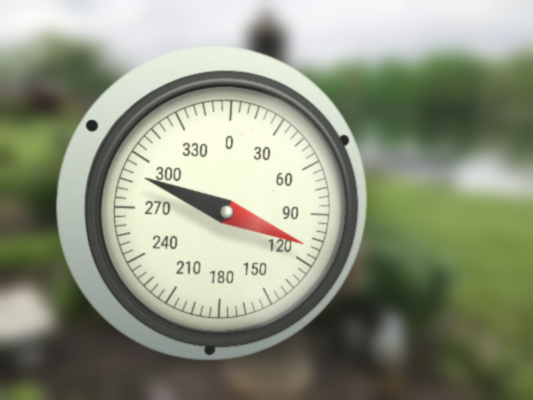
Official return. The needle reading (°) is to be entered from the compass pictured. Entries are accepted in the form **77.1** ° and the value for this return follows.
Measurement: **110** °
